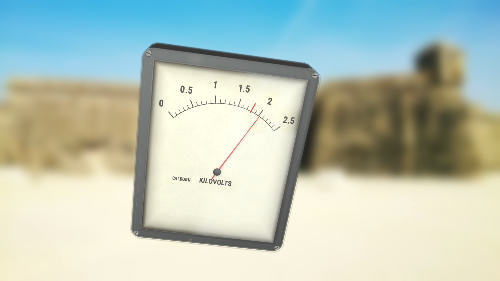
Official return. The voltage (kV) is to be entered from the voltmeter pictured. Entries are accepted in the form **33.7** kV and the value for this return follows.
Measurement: **2** kV
